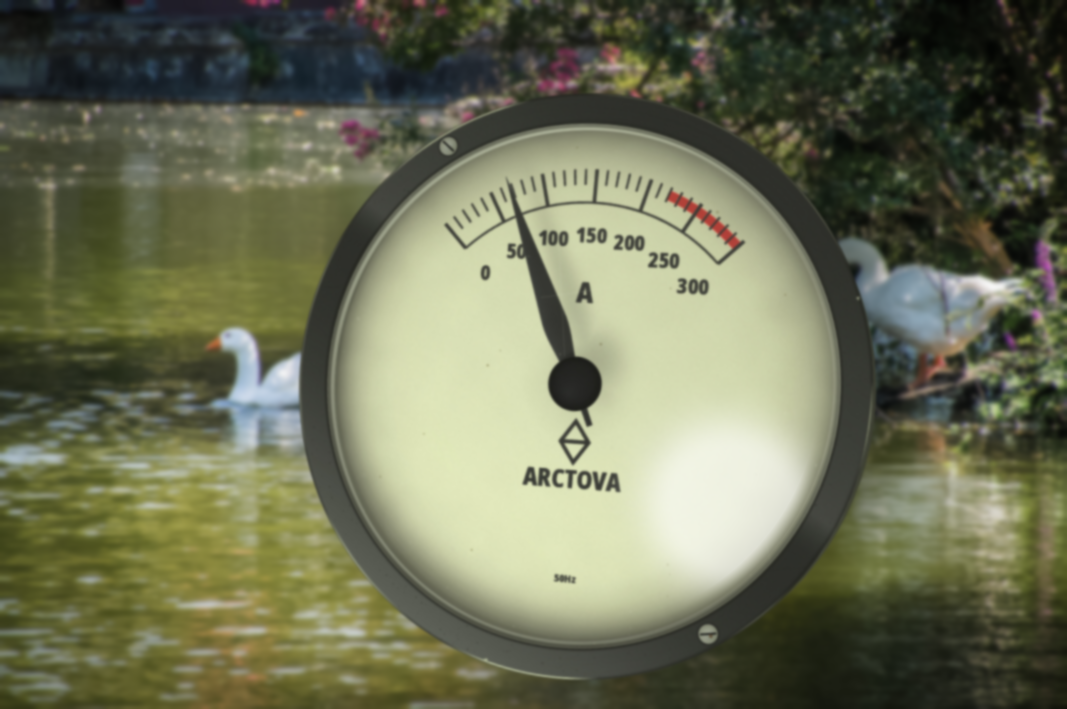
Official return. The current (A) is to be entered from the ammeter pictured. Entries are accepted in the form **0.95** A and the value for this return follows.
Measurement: **70** A
